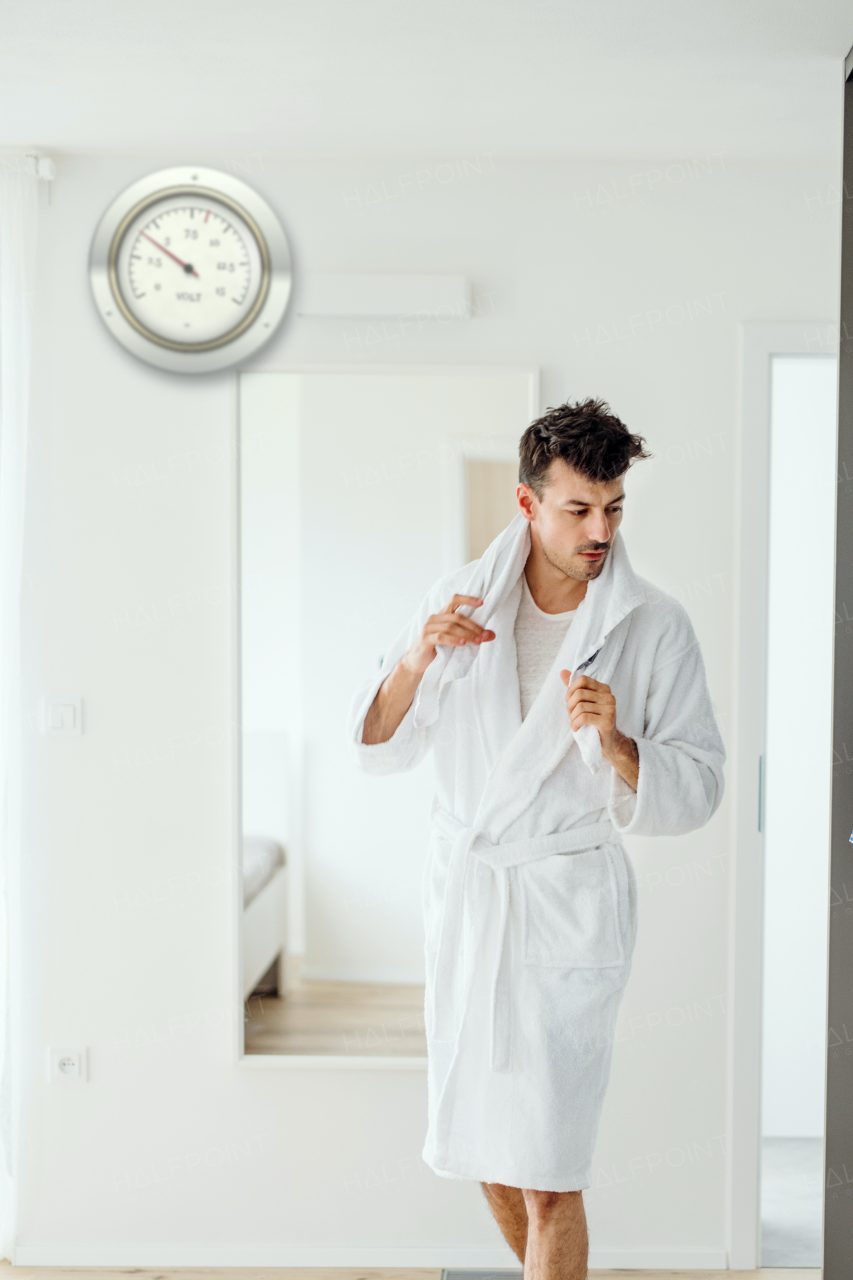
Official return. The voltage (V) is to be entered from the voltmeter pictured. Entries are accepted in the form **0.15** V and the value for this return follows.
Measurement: **4** V
